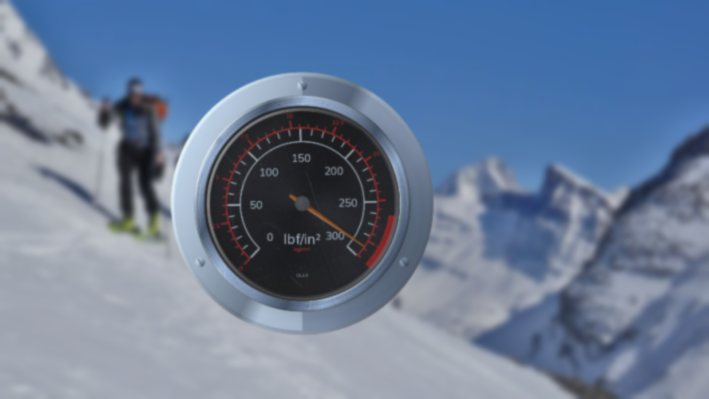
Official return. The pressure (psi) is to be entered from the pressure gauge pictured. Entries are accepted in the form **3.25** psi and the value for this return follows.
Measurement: **290** psi
